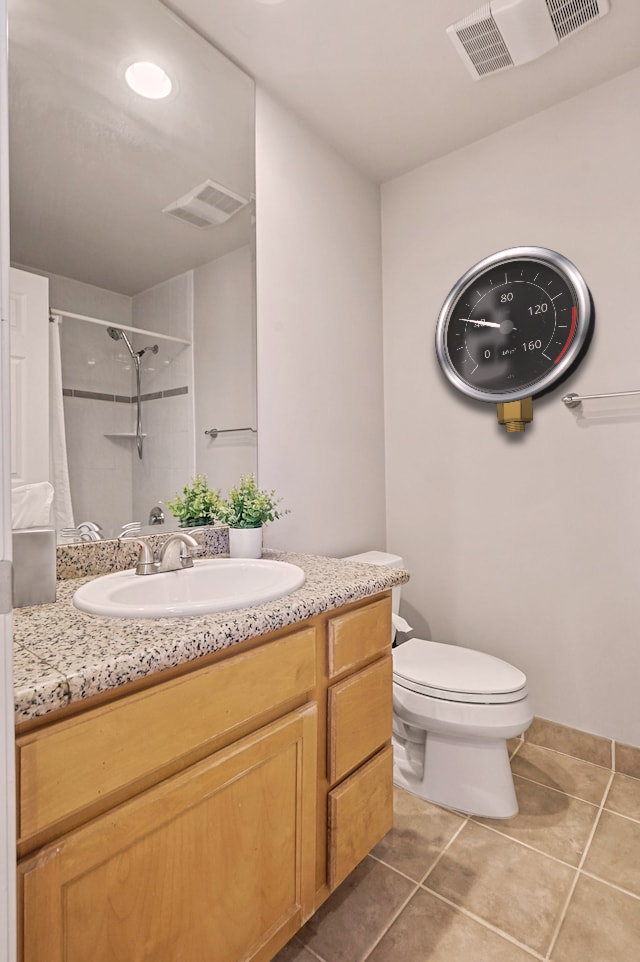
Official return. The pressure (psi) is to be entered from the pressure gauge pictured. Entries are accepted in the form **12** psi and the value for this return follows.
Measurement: **40** psi
